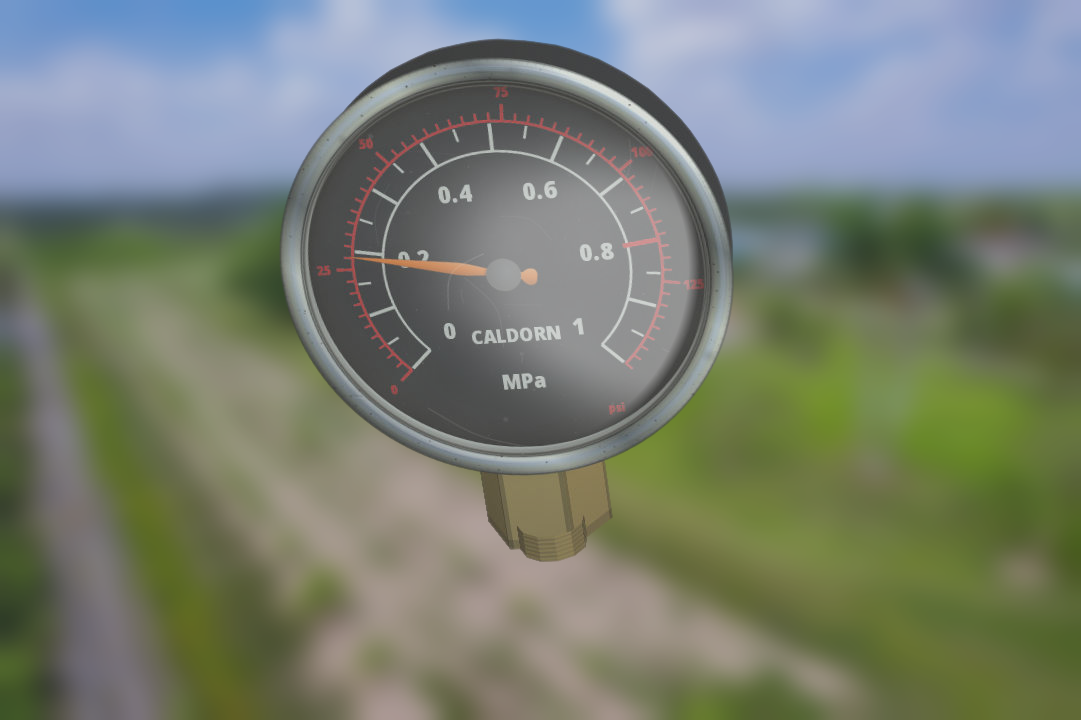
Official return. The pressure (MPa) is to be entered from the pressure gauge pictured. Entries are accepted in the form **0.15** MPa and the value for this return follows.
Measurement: **0.2** MPa
